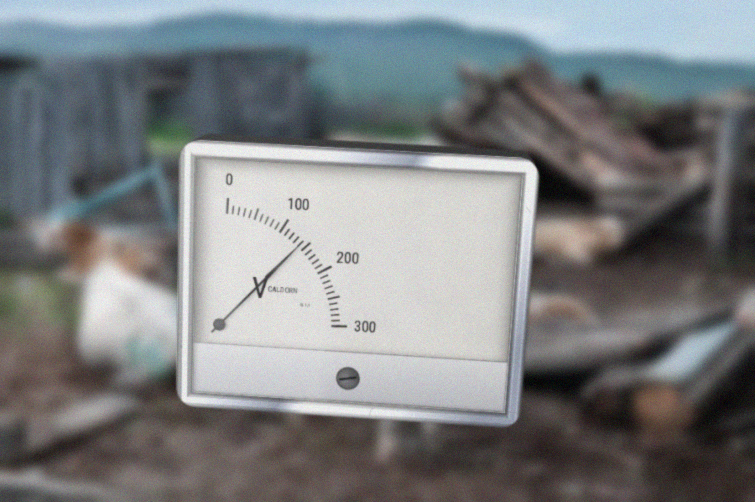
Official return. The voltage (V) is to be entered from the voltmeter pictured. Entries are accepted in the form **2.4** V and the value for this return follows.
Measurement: **140** V
